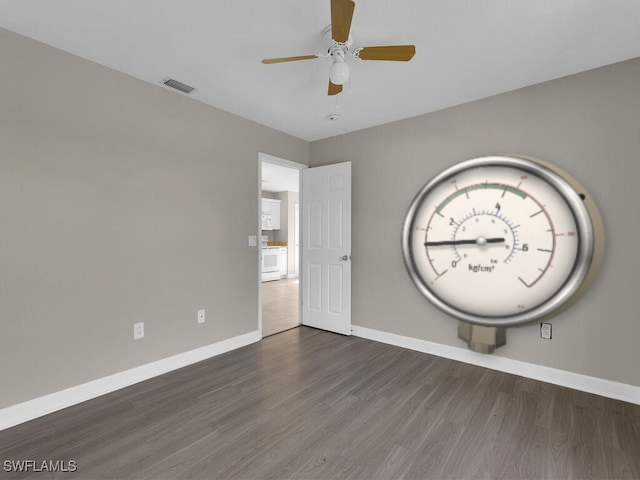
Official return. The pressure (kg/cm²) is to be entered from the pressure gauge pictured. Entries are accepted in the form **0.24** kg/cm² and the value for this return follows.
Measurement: **1** kg/cm²
